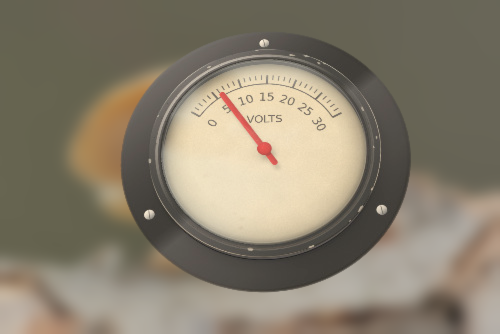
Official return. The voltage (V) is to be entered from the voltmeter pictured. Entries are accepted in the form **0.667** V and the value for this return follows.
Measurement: **6** V
